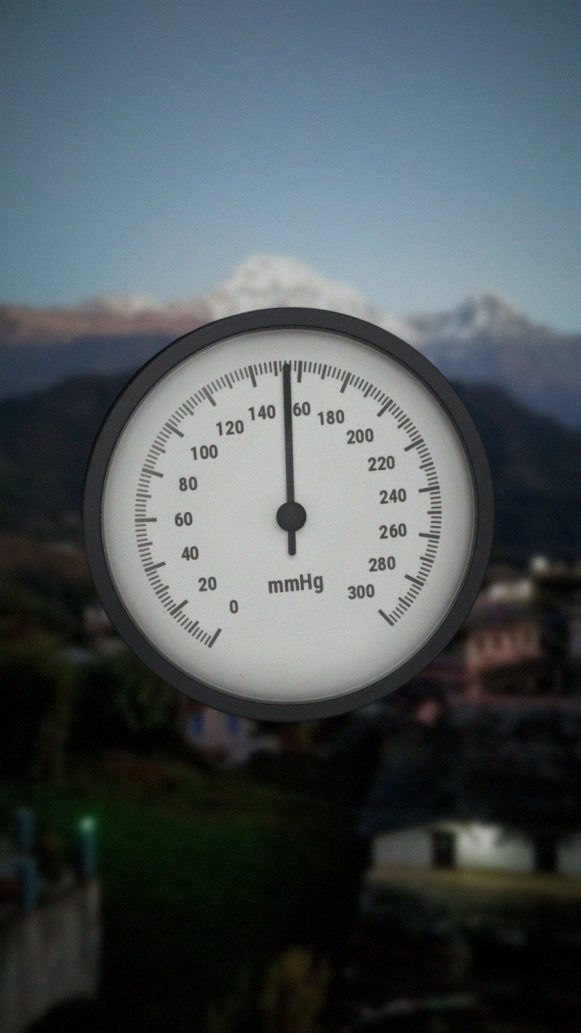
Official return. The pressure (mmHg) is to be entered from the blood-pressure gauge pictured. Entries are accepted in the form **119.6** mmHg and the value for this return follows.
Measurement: **154** mmHg
